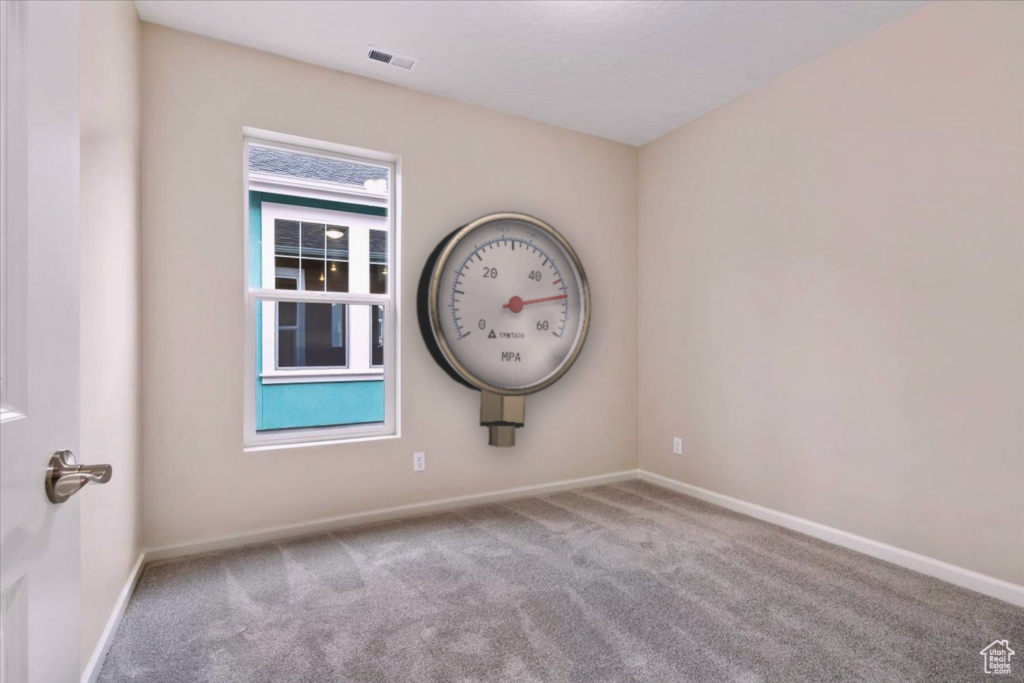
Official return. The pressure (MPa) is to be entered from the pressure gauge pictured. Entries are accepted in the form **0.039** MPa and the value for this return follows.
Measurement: **50** MPa
